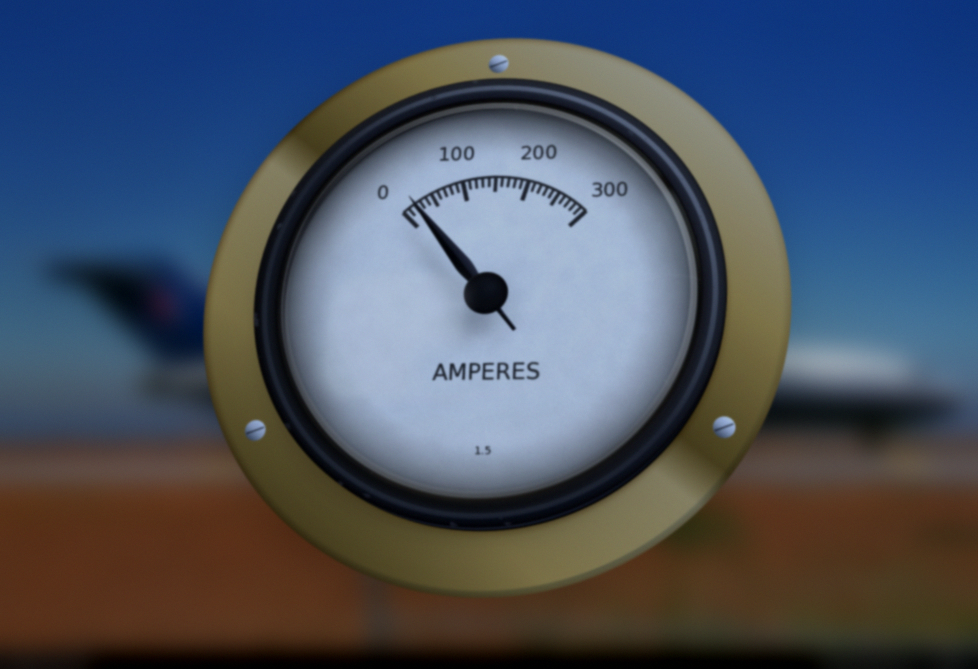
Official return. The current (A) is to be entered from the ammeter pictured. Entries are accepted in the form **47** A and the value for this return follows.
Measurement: **20** A
